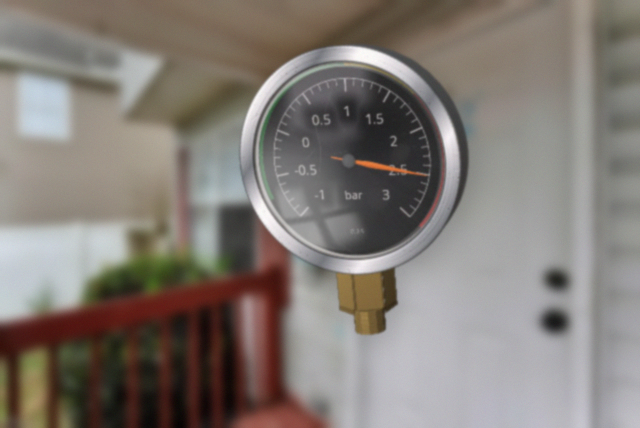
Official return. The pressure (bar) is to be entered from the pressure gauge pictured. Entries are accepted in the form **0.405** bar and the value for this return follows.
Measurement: **2.5** bar
